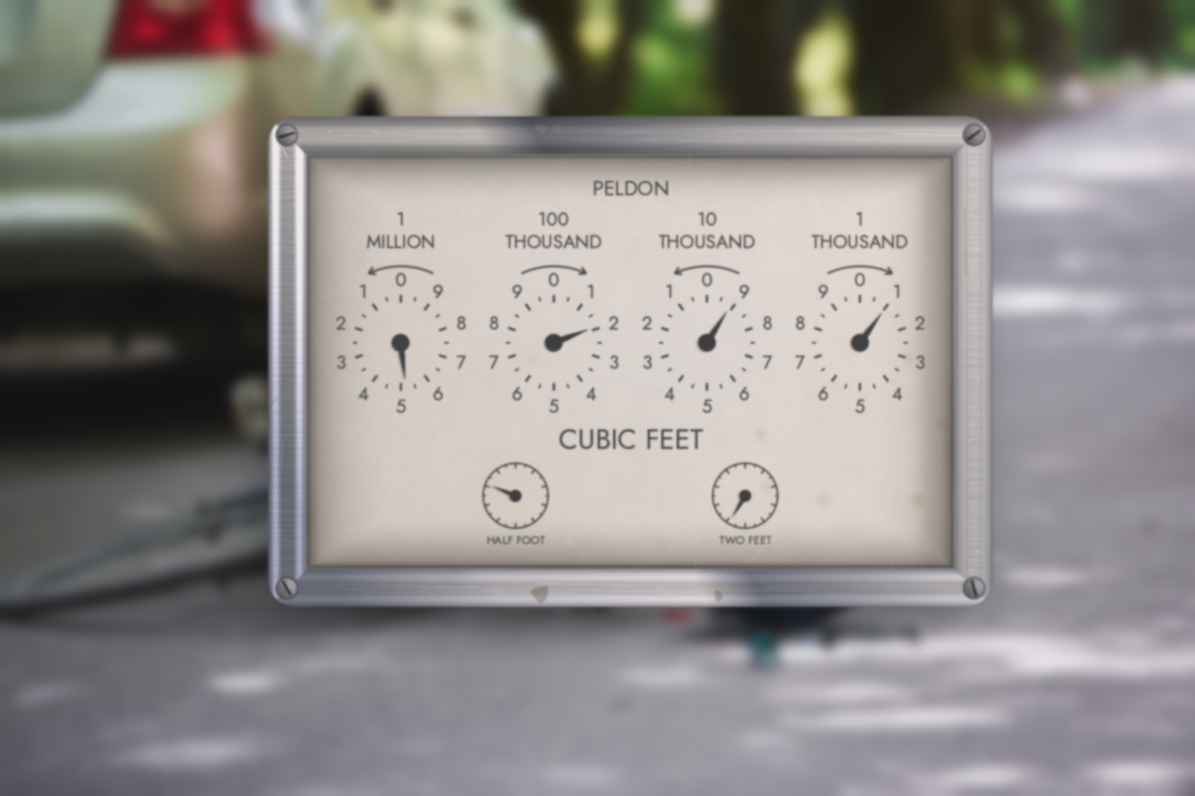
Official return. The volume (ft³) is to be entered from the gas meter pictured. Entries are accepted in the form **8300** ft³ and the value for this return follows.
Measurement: **519100** ft³
